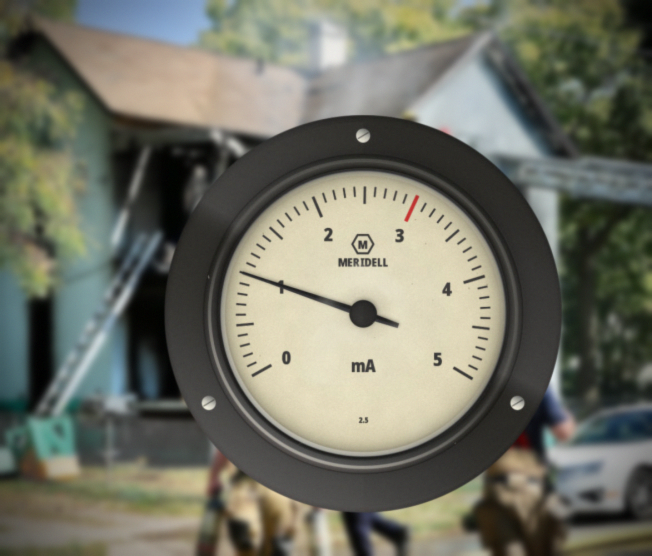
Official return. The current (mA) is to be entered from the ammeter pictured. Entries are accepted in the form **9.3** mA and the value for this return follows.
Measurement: **1** mA
